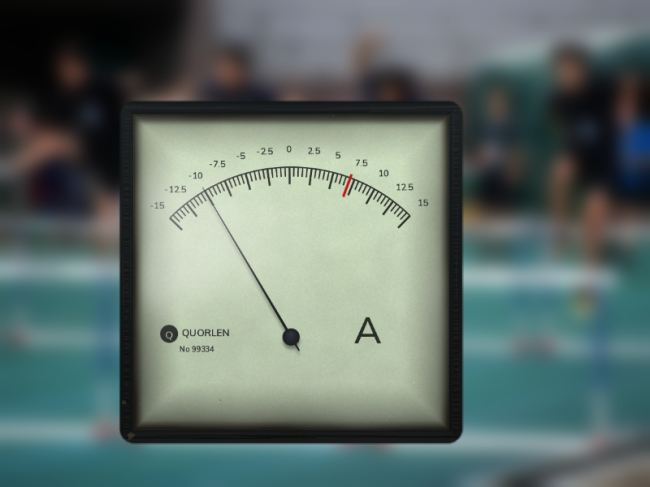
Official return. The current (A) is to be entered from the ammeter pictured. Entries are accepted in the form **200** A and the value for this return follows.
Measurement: **-10** A
